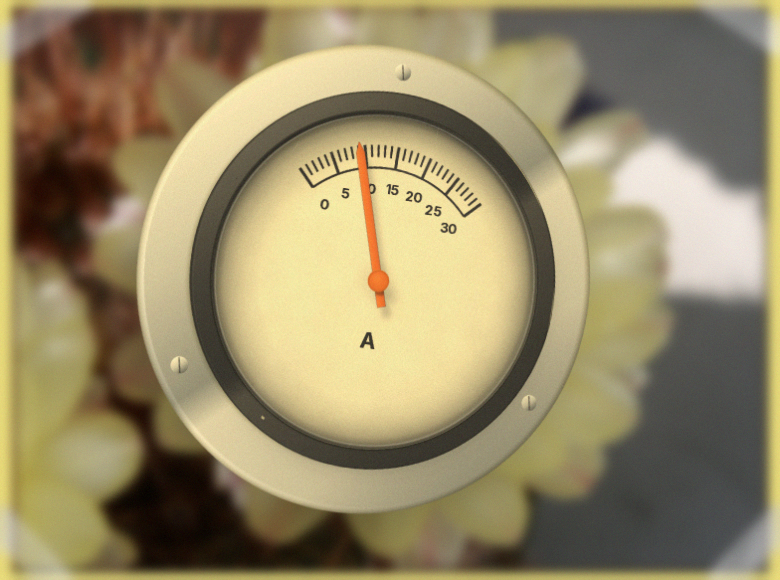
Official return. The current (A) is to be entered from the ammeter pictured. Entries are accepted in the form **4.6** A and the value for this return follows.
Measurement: **9** A
